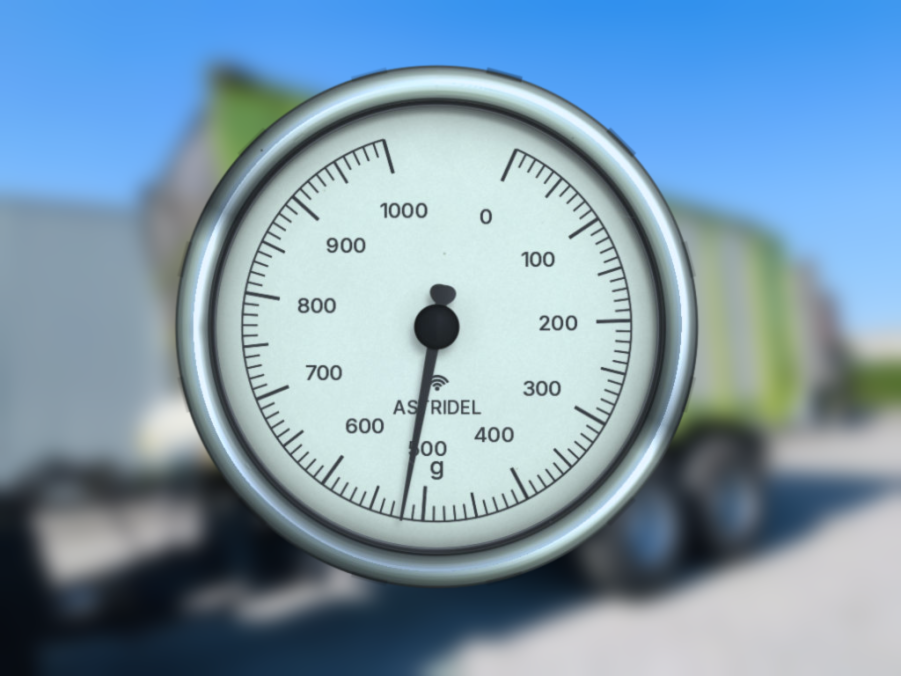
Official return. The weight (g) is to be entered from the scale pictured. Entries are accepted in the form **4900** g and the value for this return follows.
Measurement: **520** g
